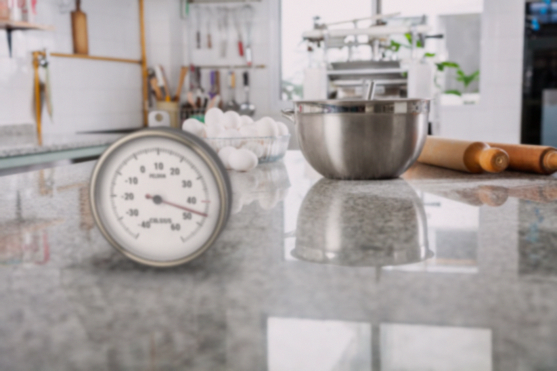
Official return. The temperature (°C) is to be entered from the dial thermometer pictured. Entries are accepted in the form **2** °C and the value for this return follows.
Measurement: **45** °C
